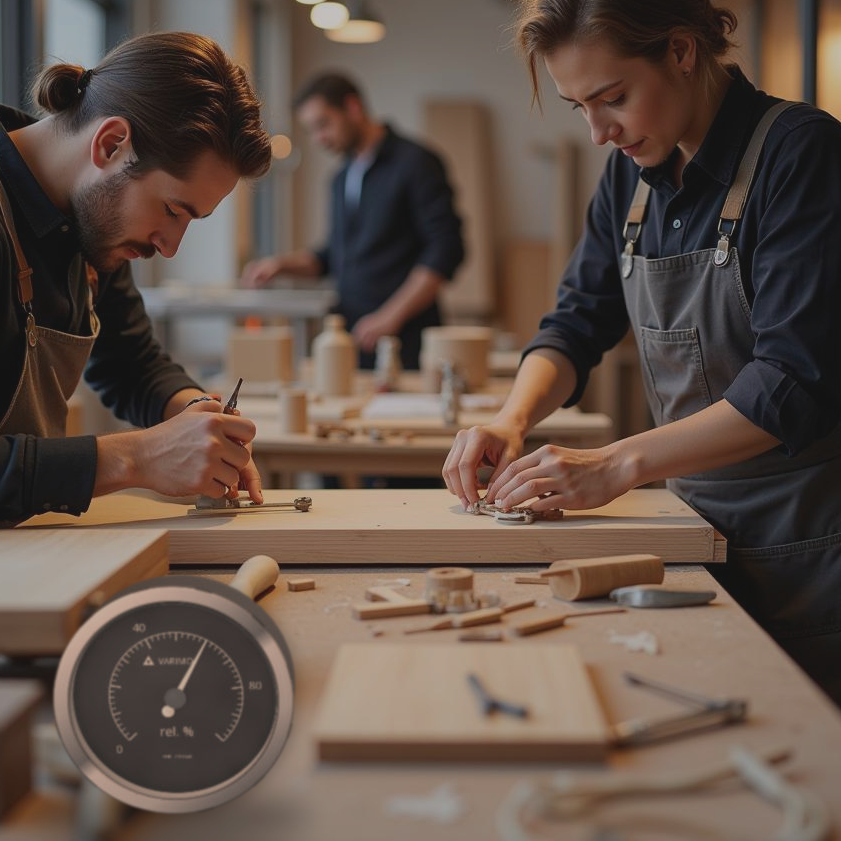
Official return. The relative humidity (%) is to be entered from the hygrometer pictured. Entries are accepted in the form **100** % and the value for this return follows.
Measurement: **60** %
